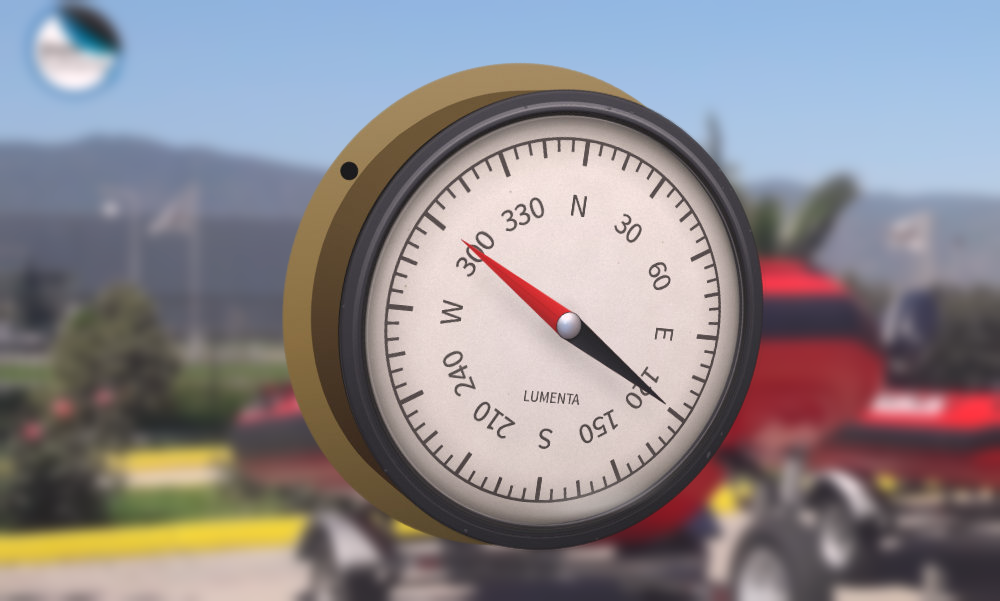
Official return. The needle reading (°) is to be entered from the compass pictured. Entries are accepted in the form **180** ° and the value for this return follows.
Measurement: **300** °
